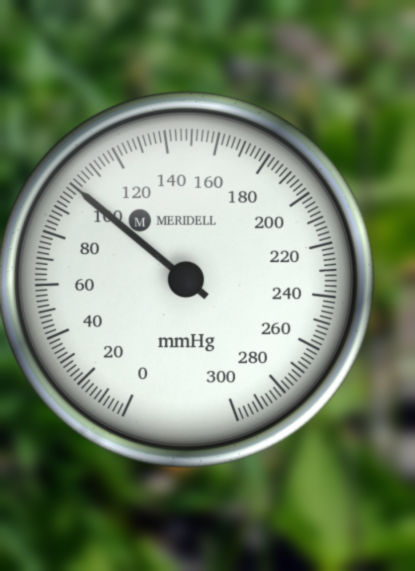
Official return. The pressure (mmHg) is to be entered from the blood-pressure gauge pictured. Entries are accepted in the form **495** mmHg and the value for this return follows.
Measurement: **100** mmHg
